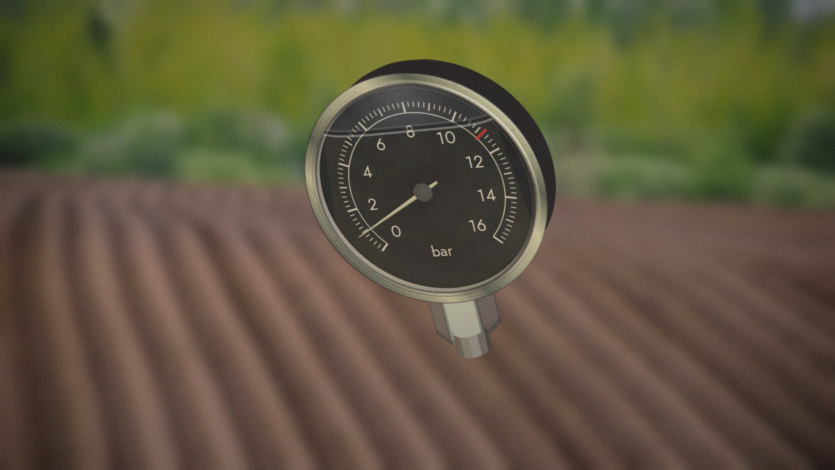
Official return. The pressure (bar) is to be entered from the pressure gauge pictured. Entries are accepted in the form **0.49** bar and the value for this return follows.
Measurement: **1** bar
